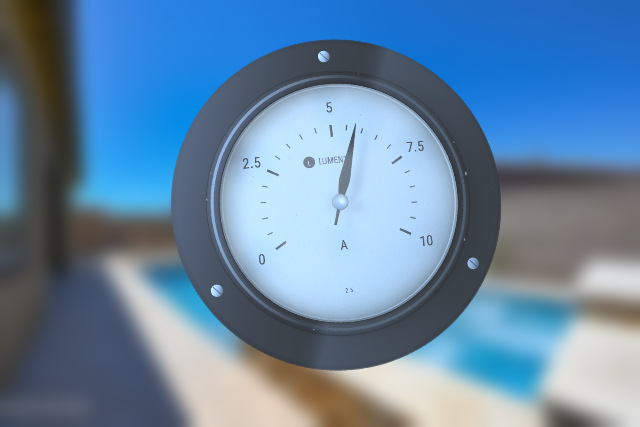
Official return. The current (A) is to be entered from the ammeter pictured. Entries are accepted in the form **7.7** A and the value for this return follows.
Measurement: **5.75** A
